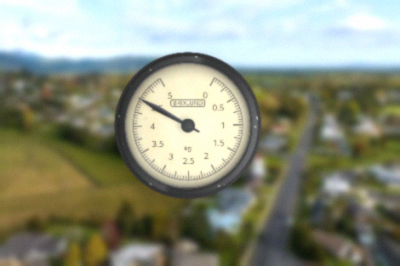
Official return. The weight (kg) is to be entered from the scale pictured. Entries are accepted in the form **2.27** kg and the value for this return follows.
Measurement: **4.5** kg
